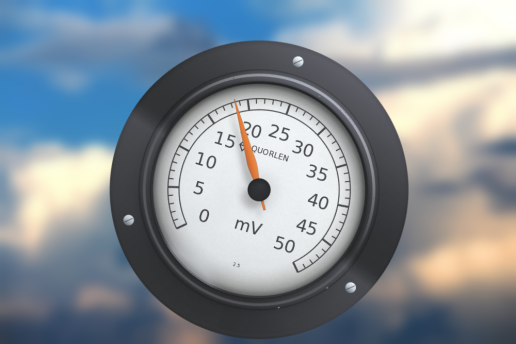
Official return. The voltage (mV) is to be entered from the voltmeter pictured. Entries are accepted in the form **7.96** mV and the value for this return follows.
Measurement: **18.5** mV
